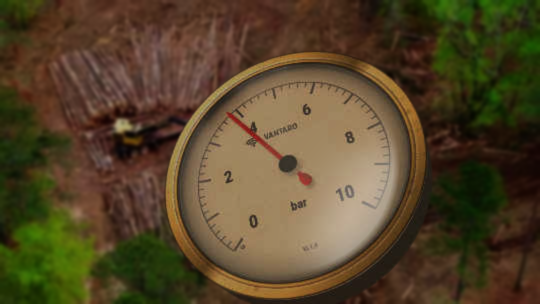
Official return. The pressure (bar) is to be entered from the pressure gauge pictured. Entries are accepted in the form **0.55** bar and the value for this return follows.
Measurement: **3.8** bar
